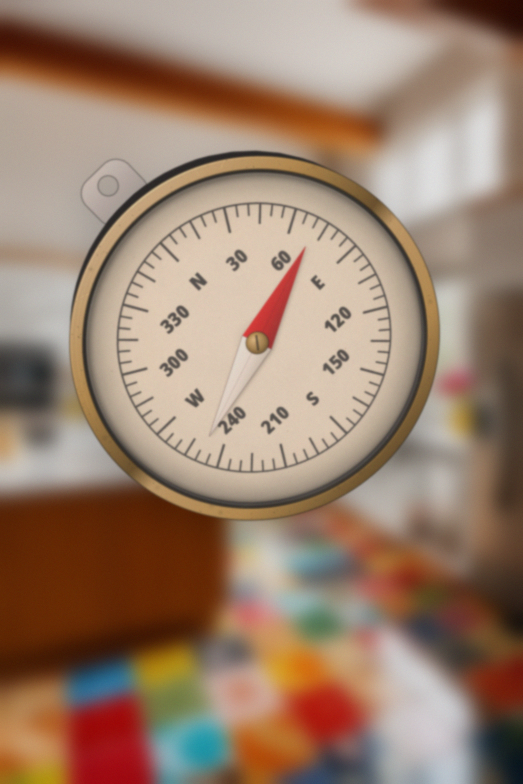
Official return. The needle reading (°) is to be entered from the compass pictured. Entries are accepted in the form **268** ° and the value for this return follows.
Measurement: **70** °
